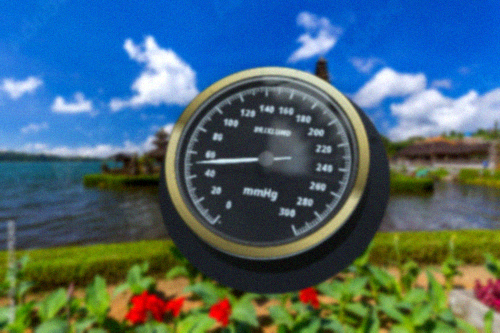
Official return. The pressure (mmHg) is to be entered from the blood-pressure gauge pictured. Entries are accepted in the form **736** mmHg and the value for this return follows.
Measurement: **50** mmHg
